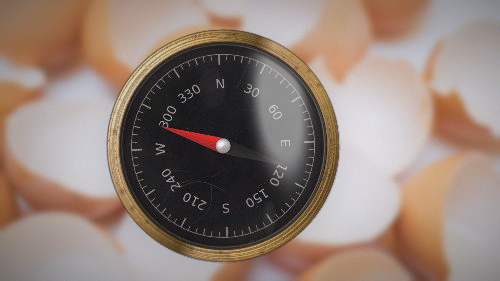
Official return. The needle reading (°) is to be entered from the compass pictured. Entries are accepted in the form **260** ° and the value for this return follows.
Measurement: **290** °
